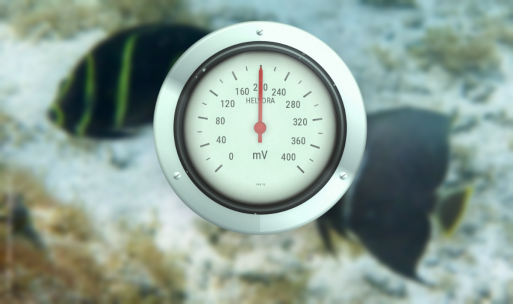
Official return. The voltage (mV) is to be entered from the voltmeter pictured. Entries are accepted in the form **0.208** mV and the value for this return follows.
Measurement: **200** mV
